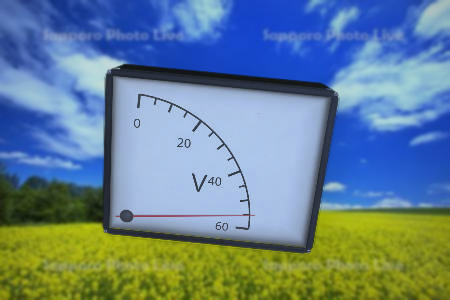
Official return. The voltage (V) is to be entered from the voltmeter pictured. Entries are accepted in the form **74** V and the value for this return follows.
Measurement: **55** V
